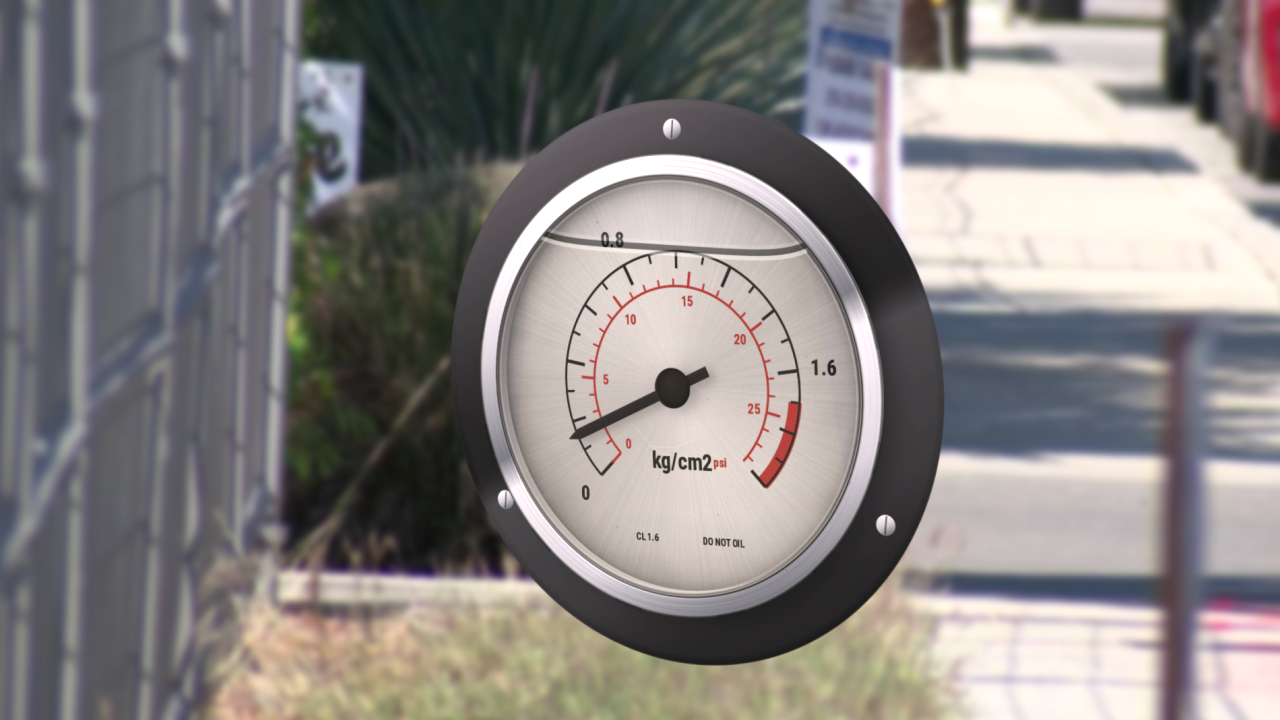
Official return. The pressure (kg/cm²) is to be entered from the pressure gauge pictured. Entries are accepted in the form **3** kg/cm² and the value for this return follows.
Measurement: **0.15** kg/cm²
